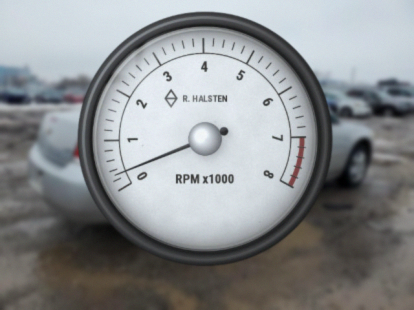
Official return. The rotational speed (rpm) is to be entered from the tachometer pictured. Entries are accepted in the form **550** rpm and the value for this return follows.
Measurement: **300** rpm
